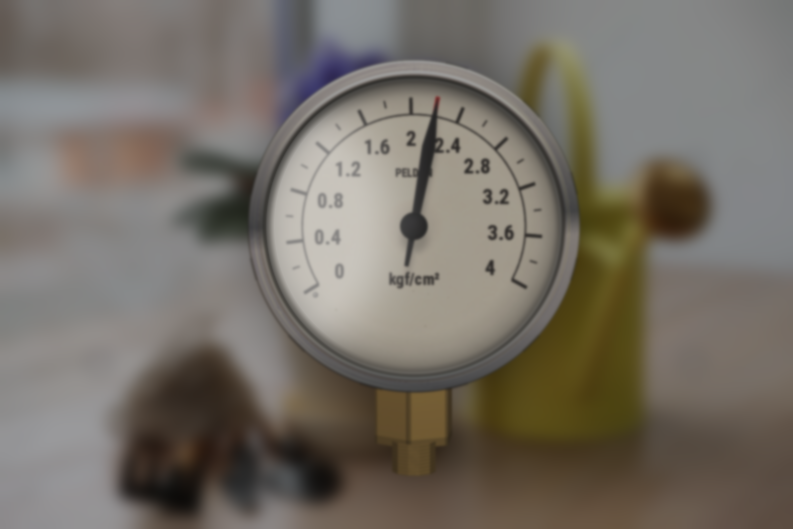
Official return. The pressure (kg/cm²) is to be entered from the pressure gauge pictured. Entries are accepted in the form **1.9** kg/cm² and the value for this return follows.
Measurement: **2.2** kg/cm²
